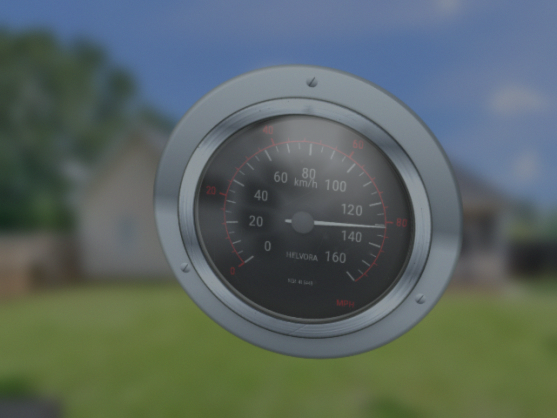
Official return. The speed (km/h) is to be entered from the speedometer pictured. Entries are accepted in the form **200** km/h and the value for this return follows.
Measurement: **130** km/h
